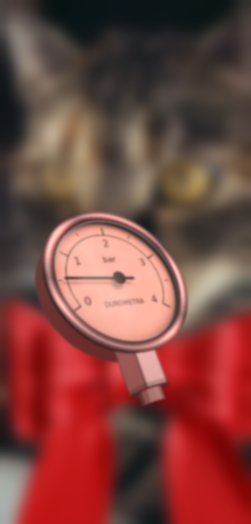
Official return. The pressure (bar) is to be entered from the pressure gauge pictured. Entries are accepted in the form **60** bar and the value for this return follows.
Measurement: **0.5** bar
